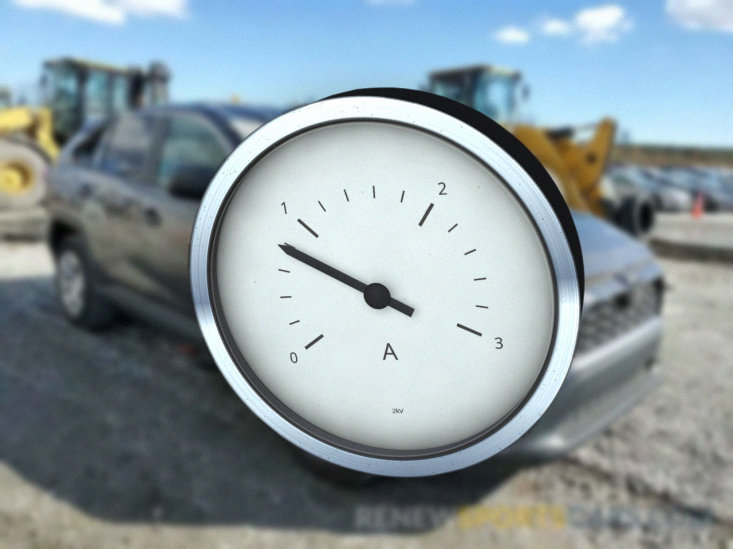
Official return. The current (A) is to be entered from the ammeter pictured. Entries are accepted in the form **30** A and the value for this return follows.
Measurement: **0.8** A
